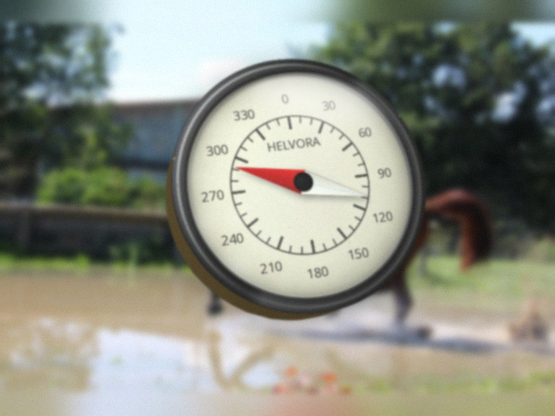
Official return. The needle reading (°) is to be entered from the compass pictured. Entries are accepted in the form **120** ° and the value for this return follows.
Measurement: **290** °
